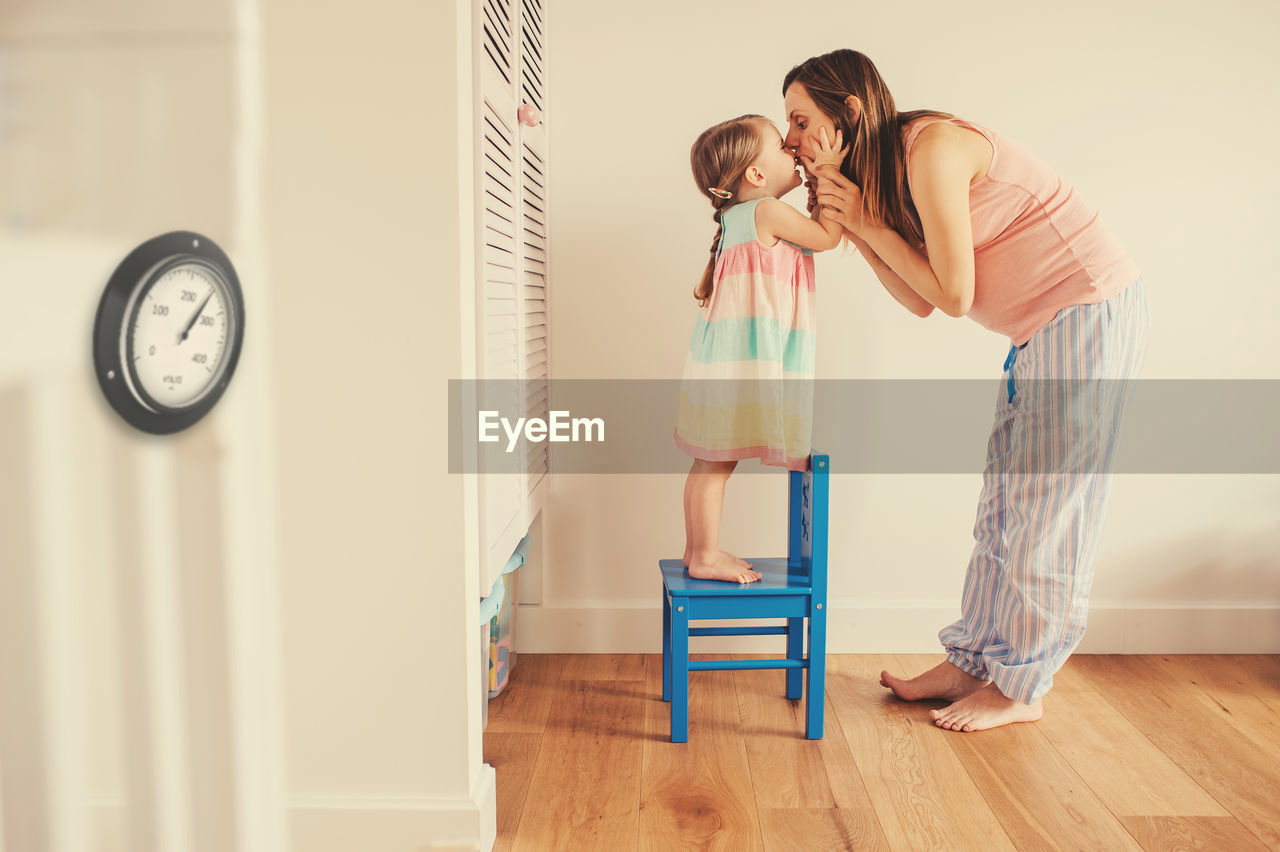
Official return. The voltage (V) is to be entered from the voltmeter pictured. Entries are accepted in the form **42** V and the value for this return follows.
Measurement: **250** V
